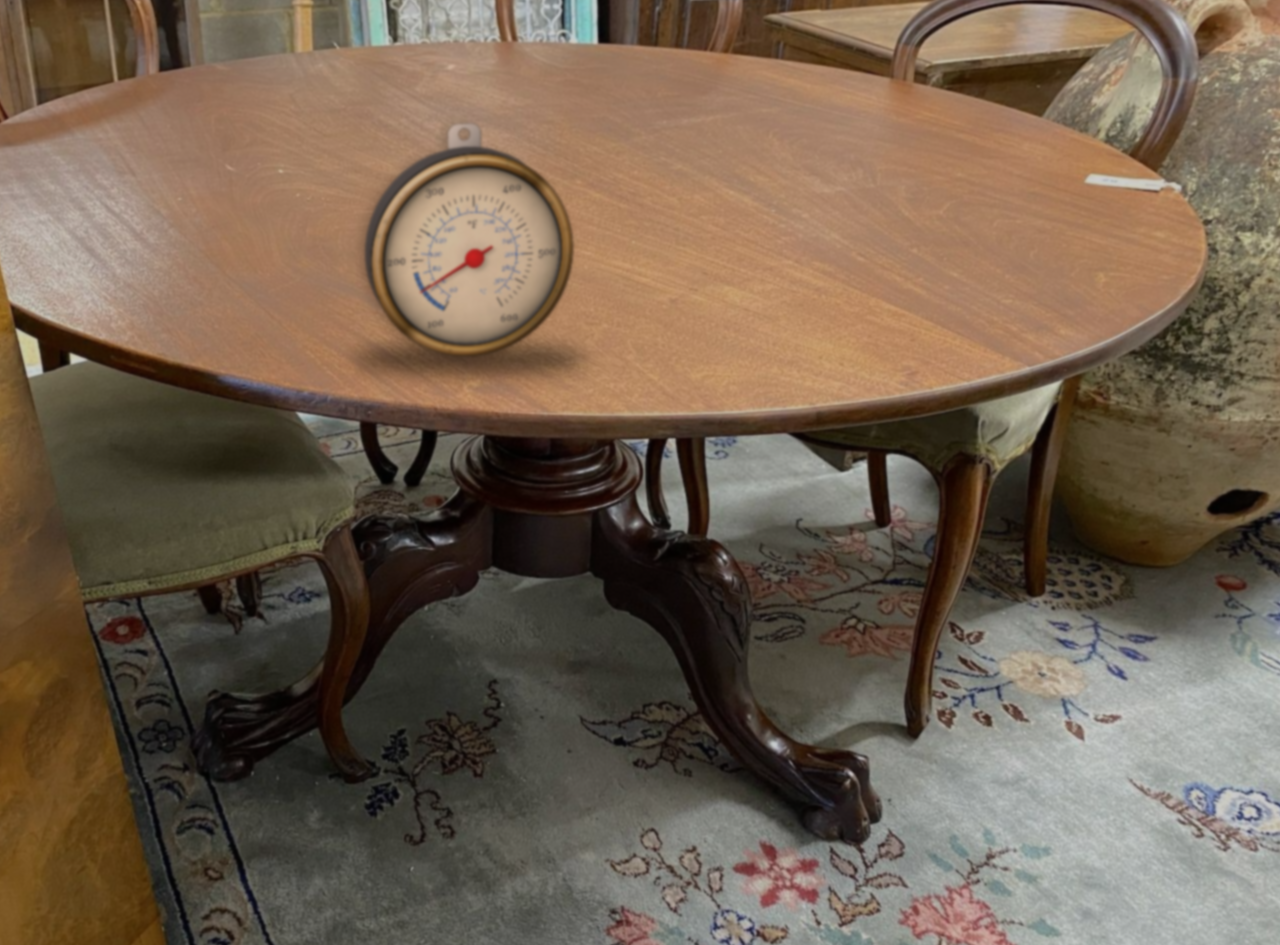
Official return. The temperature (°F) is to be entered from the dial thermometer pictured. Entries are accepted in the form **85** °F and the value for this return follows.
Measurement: **150** °F
